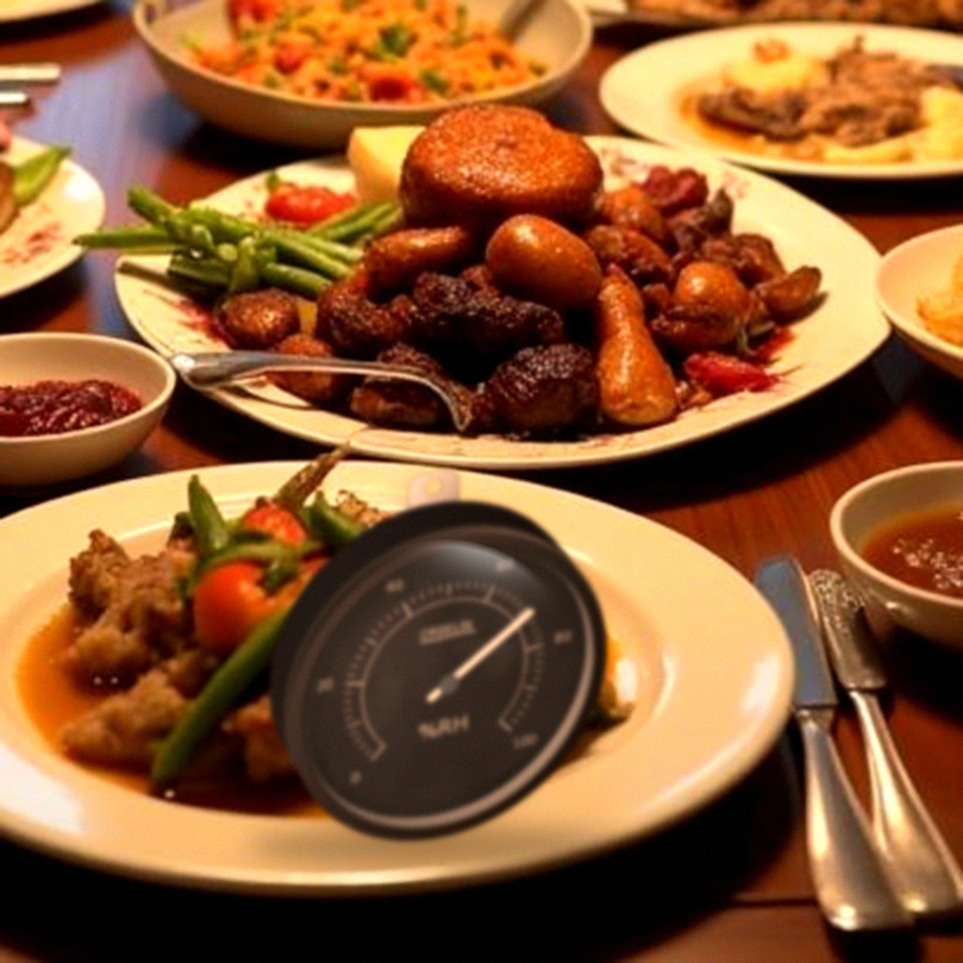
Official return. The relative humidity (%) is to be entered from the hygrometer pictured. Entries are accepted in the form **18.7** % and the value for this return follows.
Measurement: **70** %
